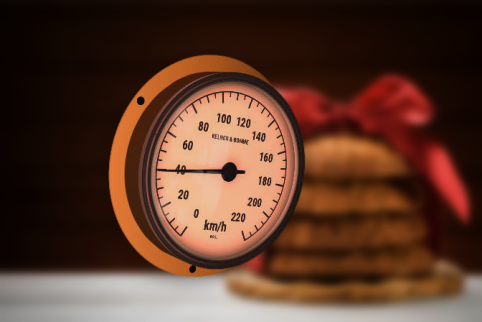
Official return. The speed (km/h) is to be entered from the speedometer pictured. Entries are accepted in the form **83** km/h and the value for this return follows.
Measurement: **40** km/h
